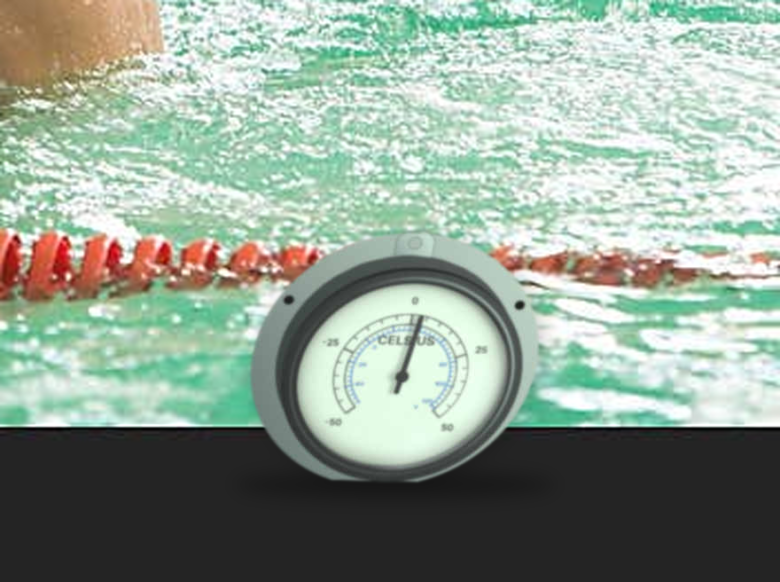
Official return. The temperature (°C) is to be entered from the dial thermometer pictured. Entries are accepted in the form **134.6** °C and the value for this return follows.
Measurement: **2.5** °C
